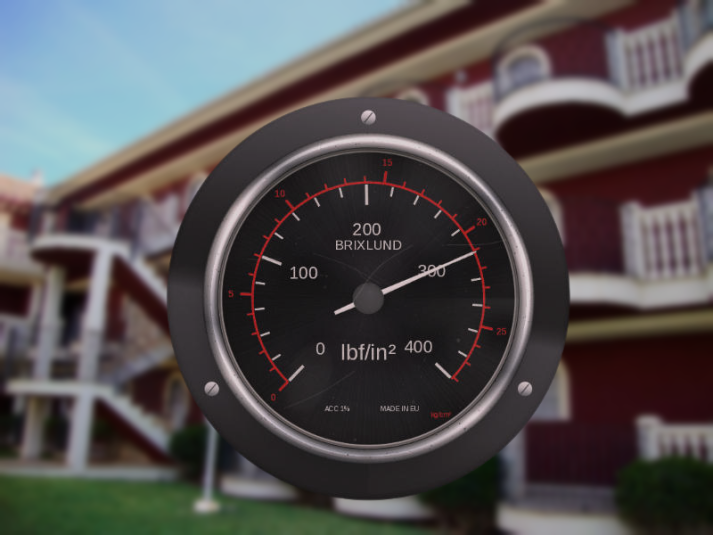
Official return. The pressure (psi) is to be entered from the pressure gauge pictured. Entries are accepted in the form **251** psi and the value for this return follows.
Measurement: **300** psi
